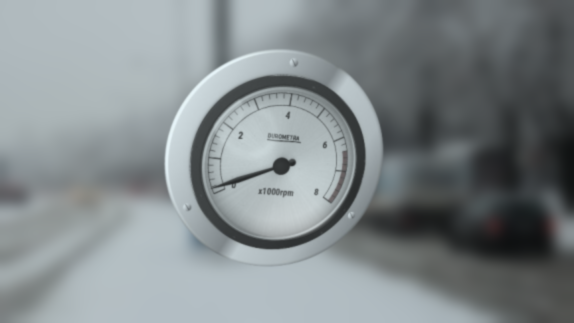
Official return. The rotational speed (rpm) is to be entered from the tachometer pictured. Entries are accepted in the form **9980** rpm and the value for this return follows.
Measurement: **200** rpm
